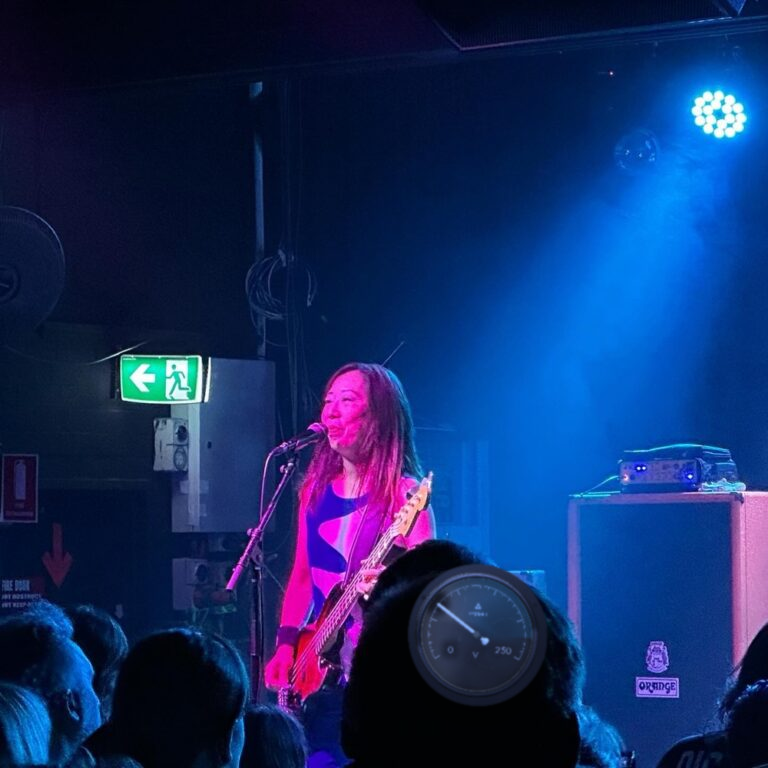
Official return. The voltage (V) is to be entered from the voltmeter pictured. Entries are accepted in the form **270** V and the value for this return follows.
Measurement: **70** V
